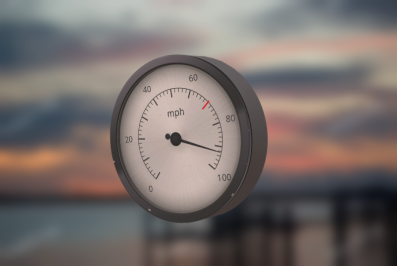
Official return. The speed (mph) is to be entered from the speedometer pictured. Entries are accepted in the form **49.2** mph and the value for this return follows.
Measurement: **92** mph
